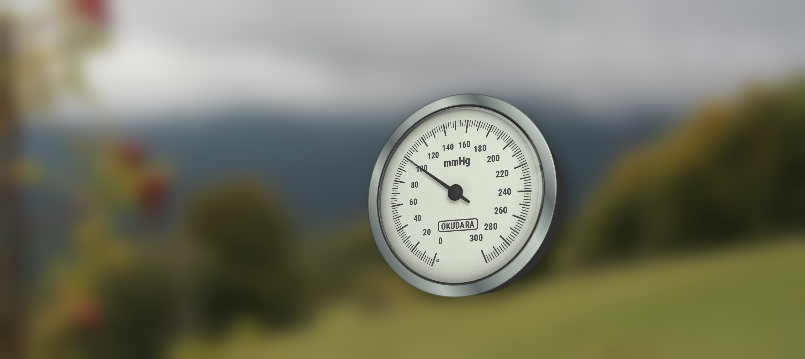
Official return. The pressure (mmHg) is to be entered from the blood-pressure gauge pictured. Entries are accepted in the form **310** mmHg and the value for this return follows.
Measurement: **100** mmHg
